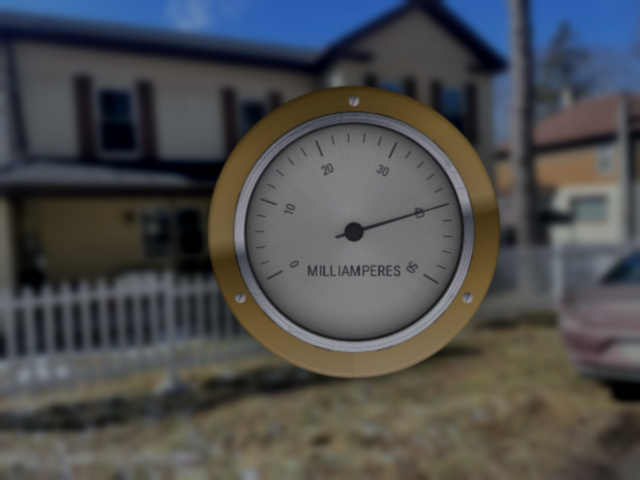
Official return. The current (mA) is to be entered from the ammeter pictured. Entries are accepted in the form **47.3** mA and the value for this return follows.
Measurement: **40** mA
